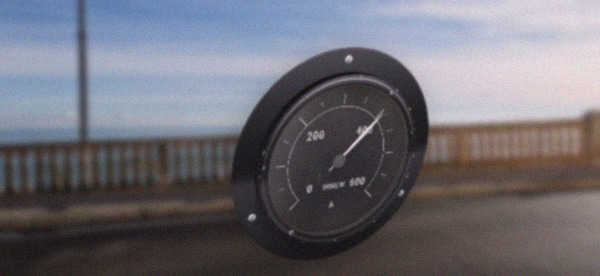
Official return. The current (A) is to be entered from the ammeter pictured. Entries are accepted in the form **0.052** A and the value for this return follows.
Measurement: **400** A
